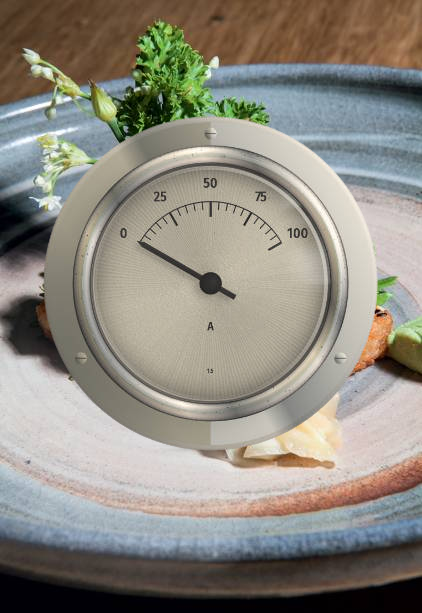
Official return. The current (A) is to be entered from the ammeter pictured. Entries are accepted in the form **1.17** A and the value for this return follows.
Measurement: **0** A
